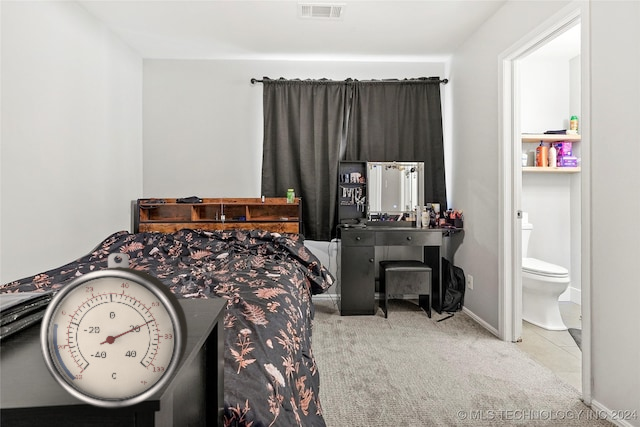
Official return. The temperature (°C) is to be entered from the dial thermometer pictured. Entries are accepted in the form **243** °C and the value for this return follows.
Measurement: **20** °C
